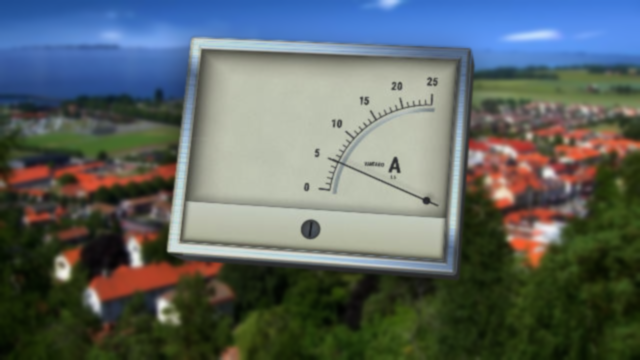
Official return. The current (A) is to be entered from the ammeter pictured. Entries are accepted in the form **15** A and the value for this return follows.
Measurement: **5** A
